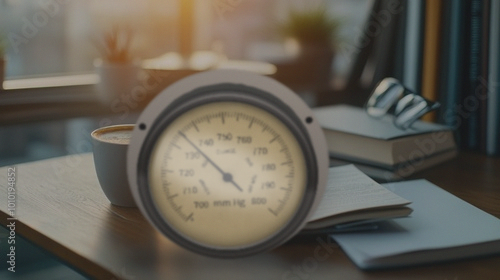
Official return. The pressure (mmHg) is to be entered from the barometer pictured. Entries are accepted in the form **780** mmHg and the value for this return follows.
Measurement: **735** mmHg
